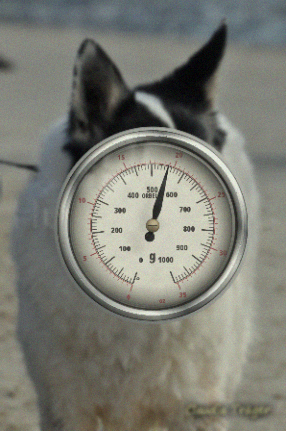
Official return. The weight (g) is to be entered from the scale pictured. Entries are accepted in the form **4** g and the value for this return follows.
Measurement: **550** g
